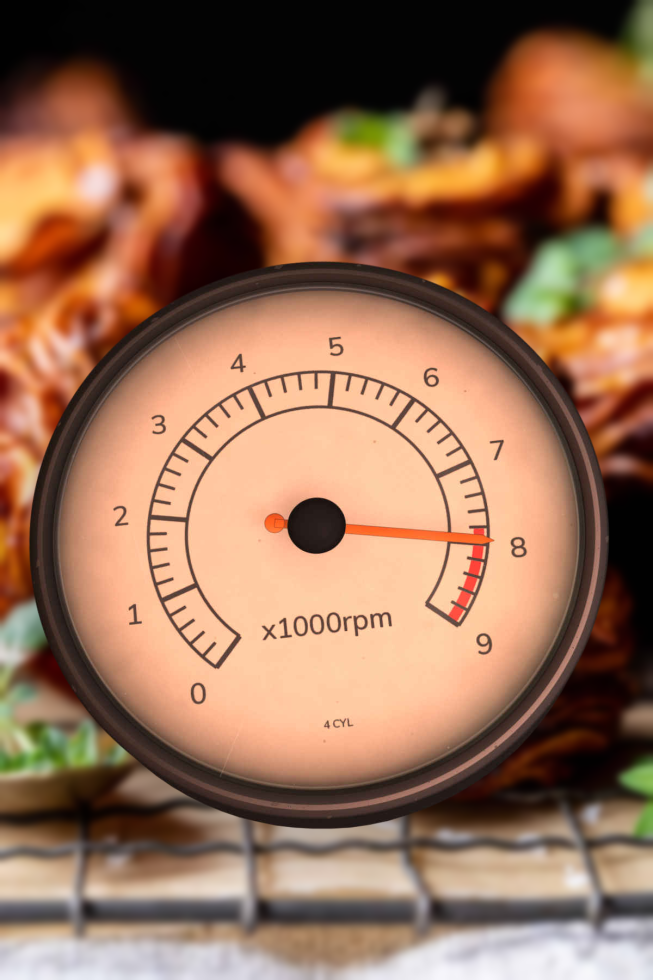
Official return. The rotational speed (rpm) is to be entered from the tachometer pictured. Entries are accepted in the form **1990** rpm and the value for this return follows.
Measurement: **8000** rpm
